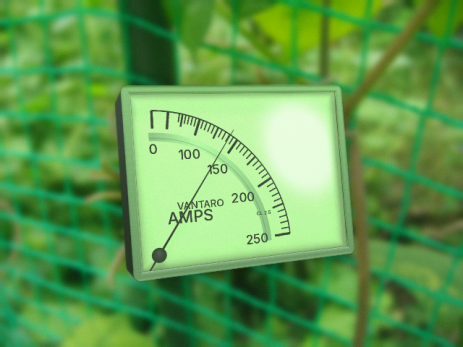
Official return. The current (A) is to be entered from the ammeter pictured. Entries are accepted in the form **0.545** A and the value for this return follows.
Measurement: **140** A
